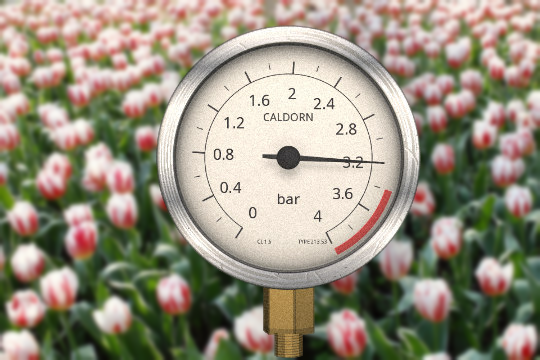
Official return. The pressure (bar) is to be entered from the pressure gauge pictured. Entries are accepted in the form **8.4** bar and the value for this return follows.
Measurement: **3.2** bar
